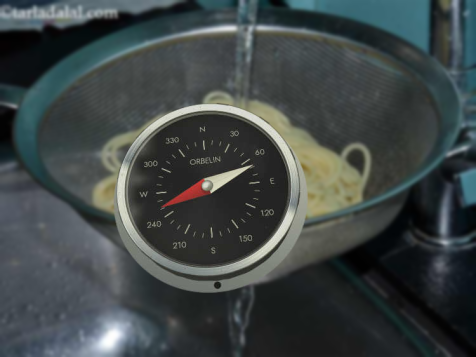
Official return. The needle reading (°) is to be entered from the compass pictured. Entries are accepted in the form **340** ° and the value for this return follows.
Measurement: **250** °
